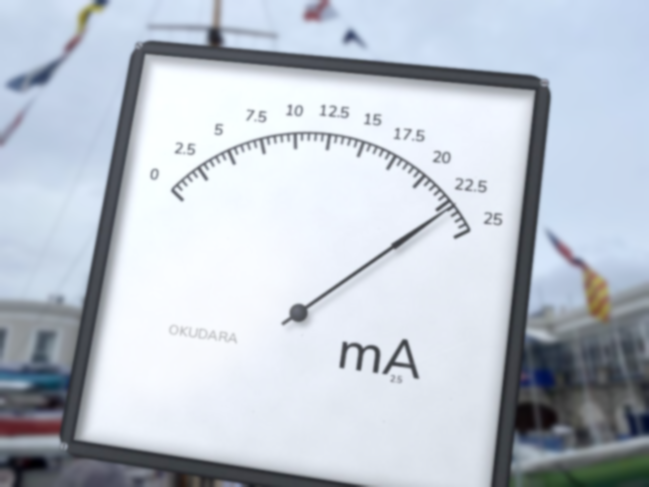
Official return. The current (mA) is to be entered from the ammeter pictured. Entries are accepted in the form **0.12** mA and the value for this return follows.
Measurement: **23** mA
